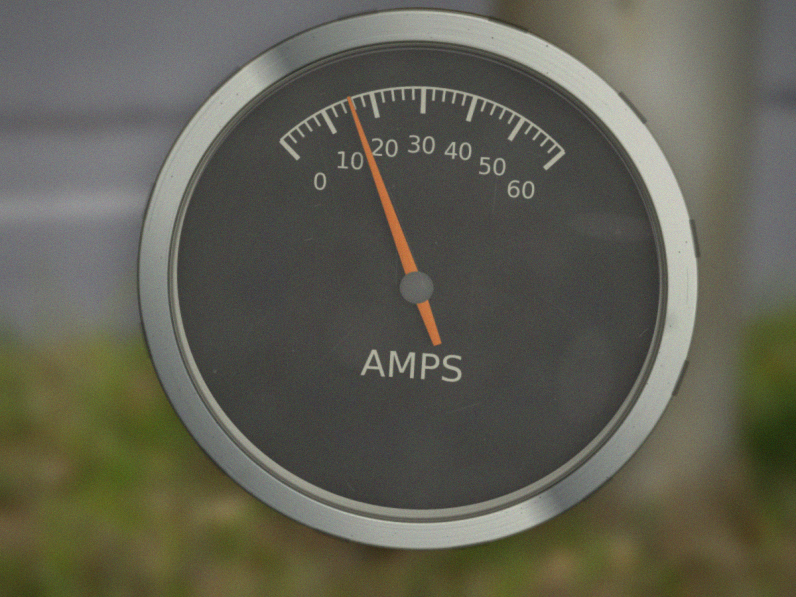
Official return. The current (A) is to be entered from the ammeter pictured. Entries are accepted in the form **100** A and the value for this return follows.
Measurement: **16** A
